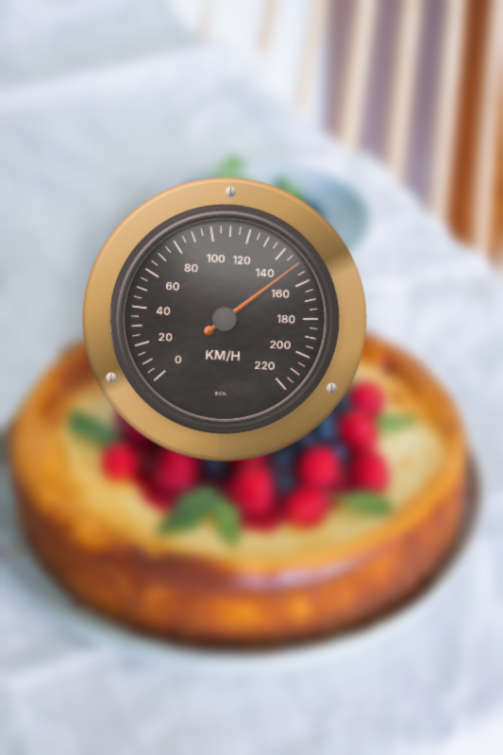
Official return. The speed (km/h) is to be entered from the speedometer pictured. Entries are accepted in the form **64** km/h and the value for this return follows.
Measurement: **150** km/h
